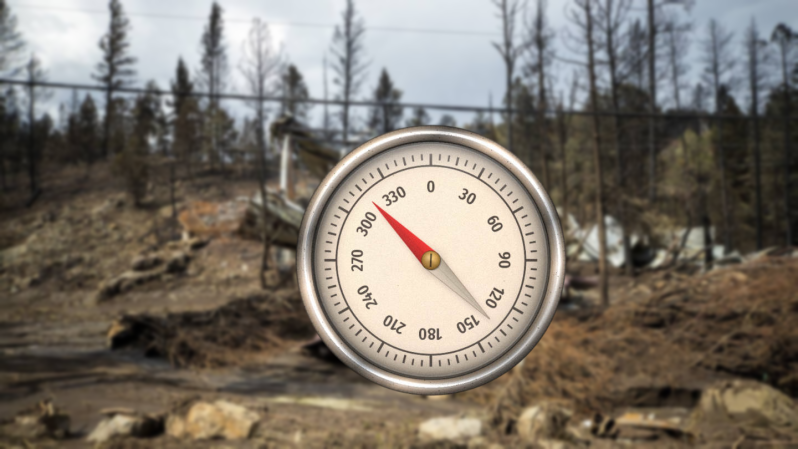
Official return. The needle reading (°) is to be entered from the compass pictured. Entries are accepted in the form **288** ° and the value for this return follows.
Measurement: **315** °
